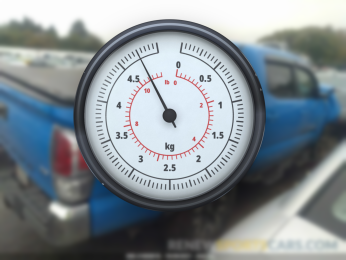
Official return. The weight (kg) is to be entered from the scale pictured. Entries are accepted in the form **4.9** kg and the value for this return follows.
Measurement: **4.75** kg
